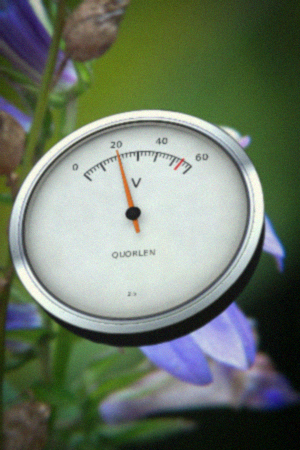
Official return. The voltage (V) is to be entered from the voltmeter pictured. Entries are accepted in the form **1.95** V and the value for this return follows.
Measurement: **20** V
